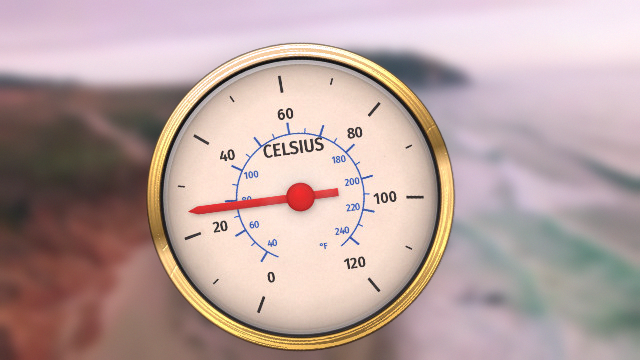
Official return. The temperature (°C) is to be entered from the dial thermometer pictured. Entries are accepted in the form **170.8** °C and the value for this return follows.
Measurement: **25** °C
